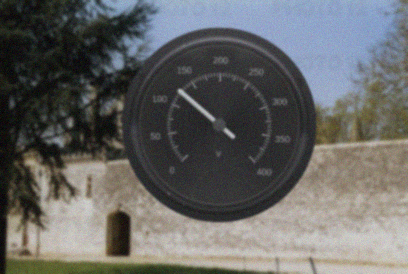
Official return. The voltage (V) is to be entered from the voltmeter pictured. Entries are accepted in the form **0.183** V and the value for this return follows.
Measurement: **125** V
